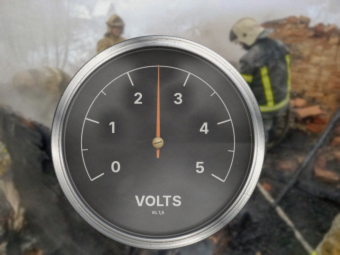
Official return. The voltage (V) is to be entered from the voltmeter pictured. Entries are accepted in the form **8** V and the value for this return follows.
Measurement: **2.5** V
